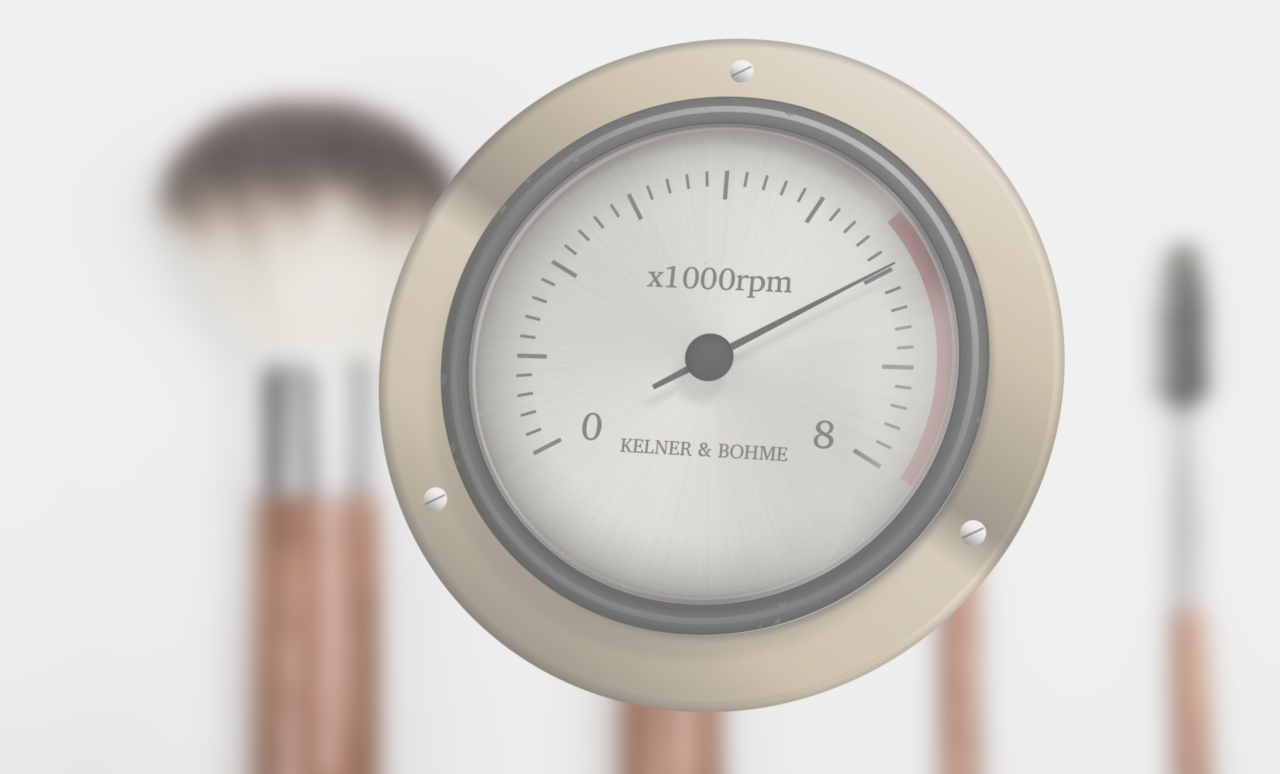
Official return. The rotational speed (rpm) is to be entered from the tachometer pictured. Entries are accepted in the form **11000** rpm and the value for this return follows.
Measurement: **6000** rpm
